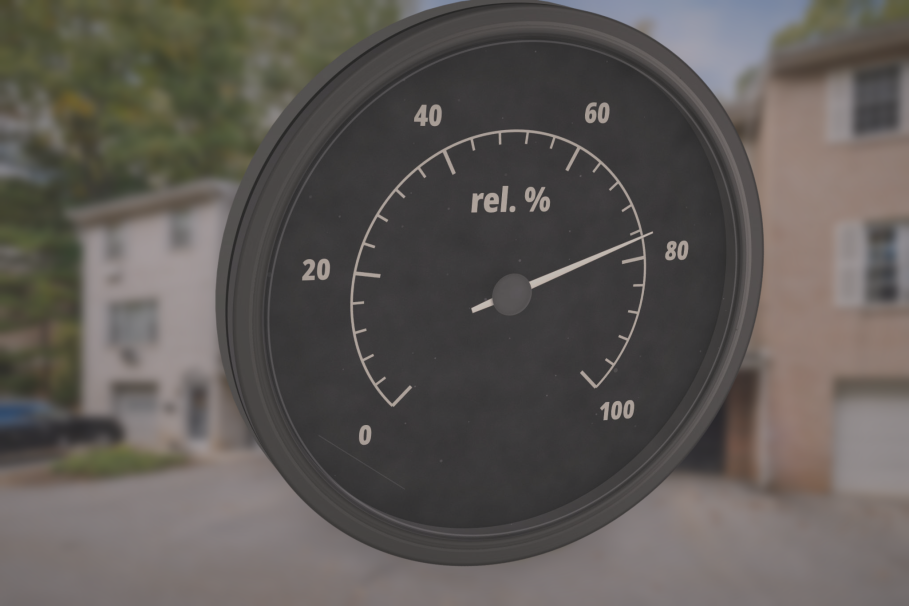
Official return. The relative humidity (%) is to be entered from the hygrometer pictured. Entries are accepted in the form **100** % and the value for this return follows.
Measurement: **76** %
